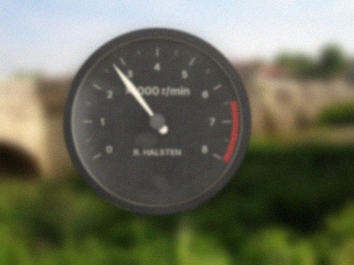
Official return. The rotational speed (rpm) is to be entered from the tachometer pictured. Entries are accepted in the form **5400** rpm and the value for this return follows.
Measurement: **2750** rpm
